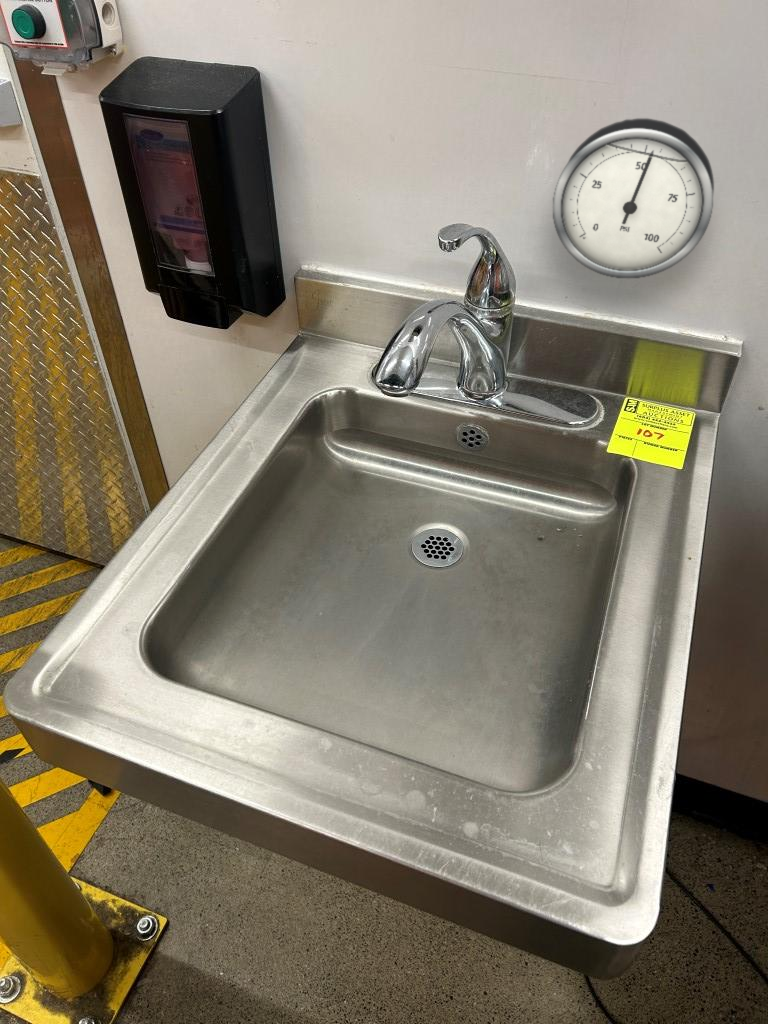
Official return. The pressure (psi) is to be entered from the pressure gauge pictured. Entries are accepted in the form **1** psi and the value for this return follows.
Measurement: **52.5** psi
